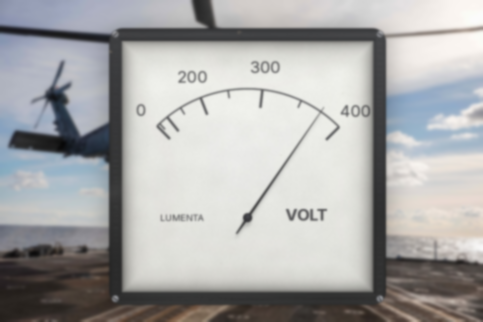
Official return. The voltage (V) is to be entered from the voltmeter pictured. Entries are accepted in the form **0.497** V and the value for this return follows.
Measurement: **375** V
